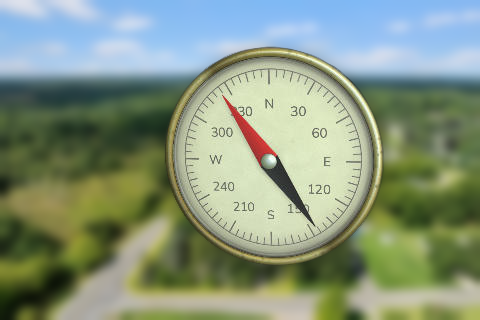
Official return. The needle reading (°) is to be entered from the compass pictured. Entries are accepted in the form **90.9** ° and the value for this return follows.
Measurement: **325** °
